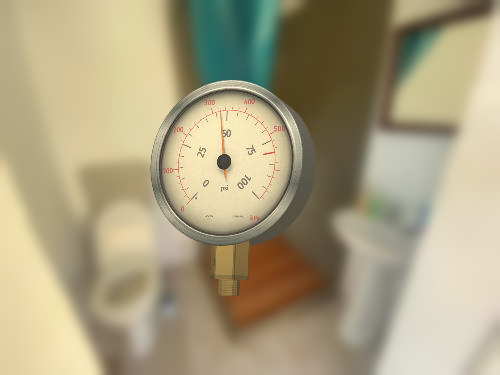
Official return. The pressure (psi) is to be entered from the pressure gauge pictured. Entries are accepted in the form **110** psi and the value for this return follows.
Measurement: **47.5** psi
